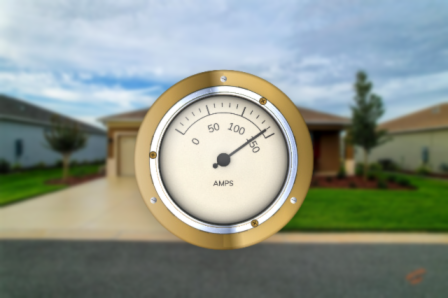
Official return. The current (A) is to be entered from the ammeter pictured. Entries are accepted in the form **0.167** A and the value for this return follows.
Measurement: **140** A
